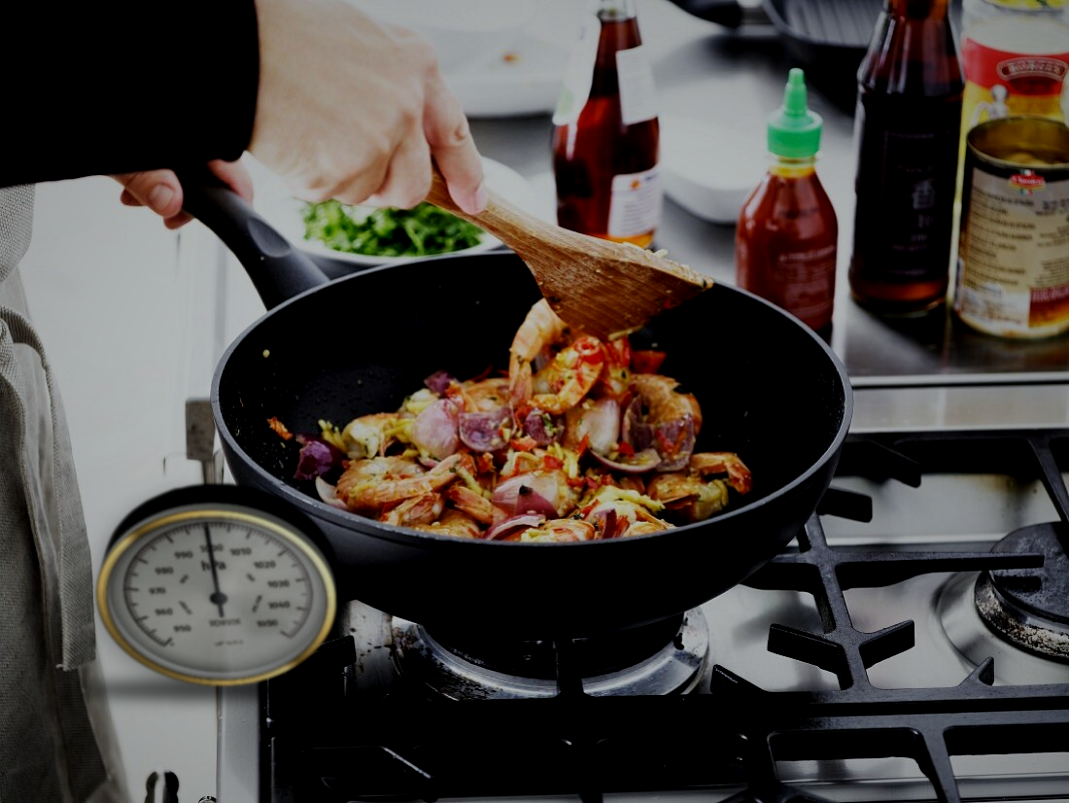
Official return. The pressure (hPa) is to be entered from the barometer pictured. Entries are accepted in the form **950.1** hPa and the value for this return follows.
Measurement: **1000** hPa
